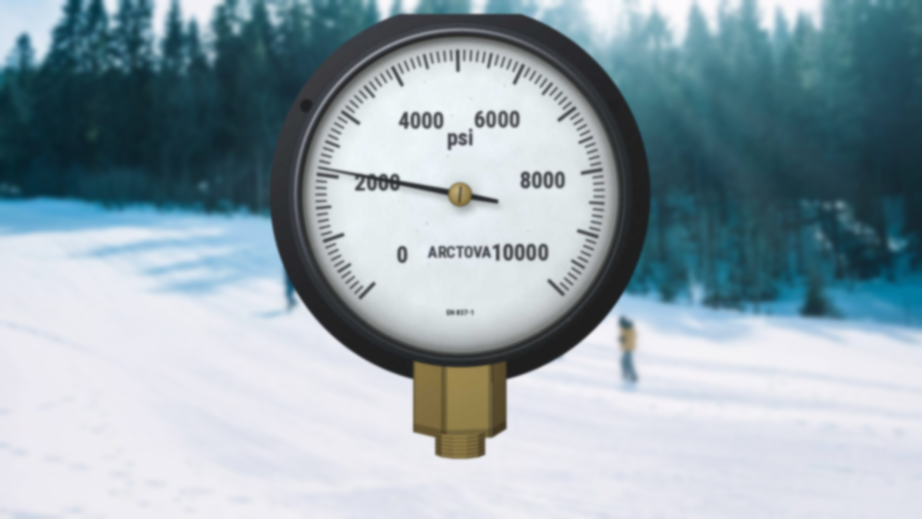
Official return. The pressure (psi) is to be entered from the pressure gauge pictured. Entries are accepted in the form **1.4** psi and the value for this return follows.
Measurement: **2100** psi
